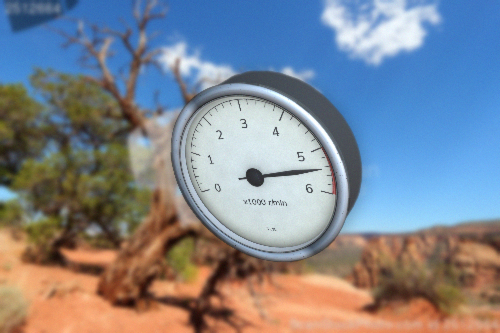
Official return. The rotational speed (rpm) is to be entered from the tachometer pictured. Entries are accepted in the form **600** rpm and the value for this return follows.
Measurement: **5400** rpm
